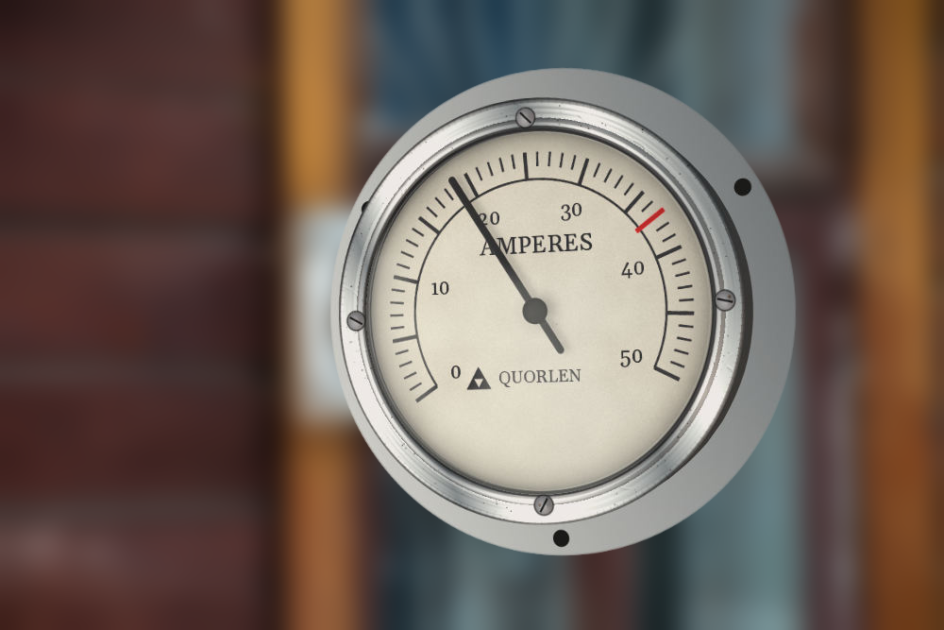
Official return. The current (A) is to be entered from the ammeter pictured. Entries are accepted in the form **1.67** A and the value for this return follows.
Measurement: **19** A
